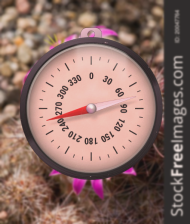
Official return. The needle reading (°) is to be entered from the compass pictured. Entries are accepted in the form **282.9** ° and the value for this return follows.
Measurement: **255** °
